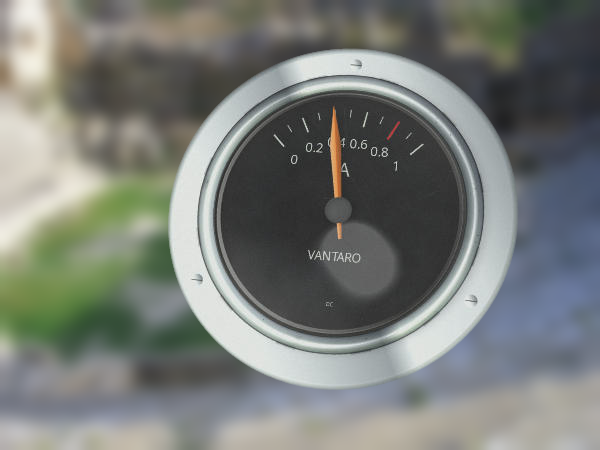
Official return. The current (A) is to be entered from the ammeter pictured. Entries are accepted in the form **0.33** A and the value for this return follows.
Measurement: **0.4** A
